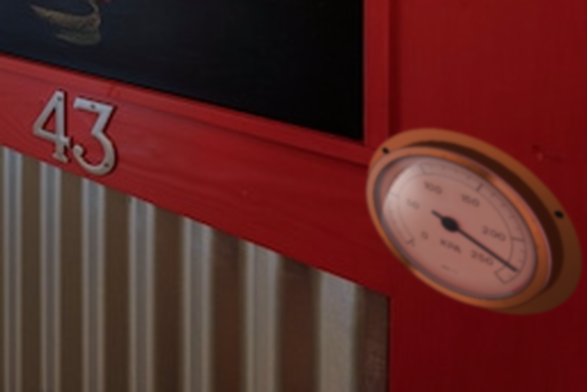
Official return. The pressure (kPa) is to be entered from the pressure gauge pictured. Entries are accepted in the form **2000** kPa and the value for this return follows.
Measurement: **230** kPa
